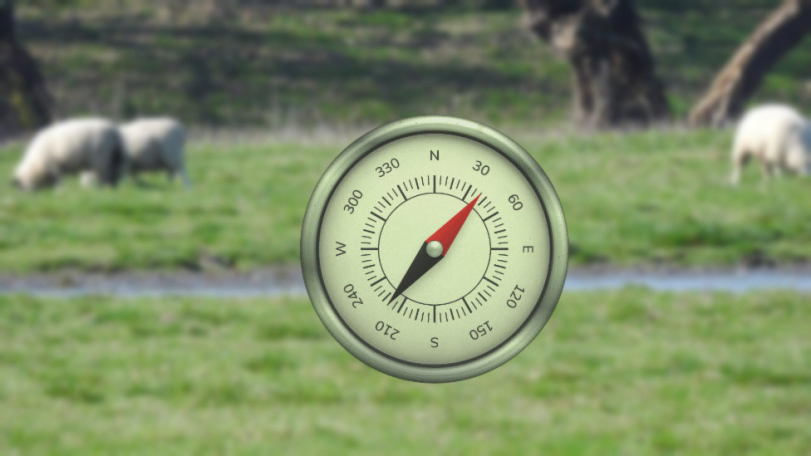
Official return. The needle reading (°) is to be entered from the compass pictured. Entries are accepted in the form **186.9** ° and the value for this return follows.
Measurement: **40** °
